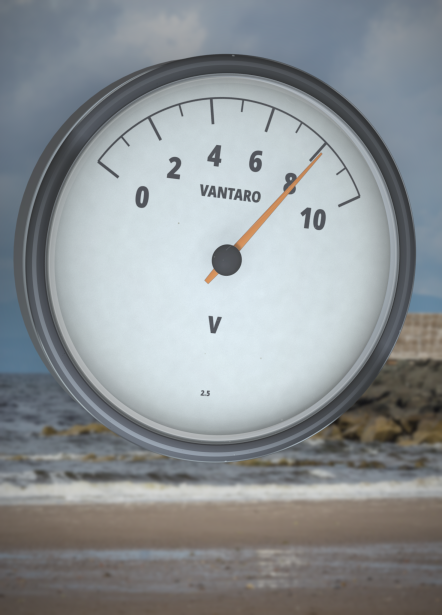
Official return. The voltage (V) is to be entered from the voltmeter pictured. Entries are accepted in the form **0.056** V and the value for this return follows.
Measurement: **8** V
